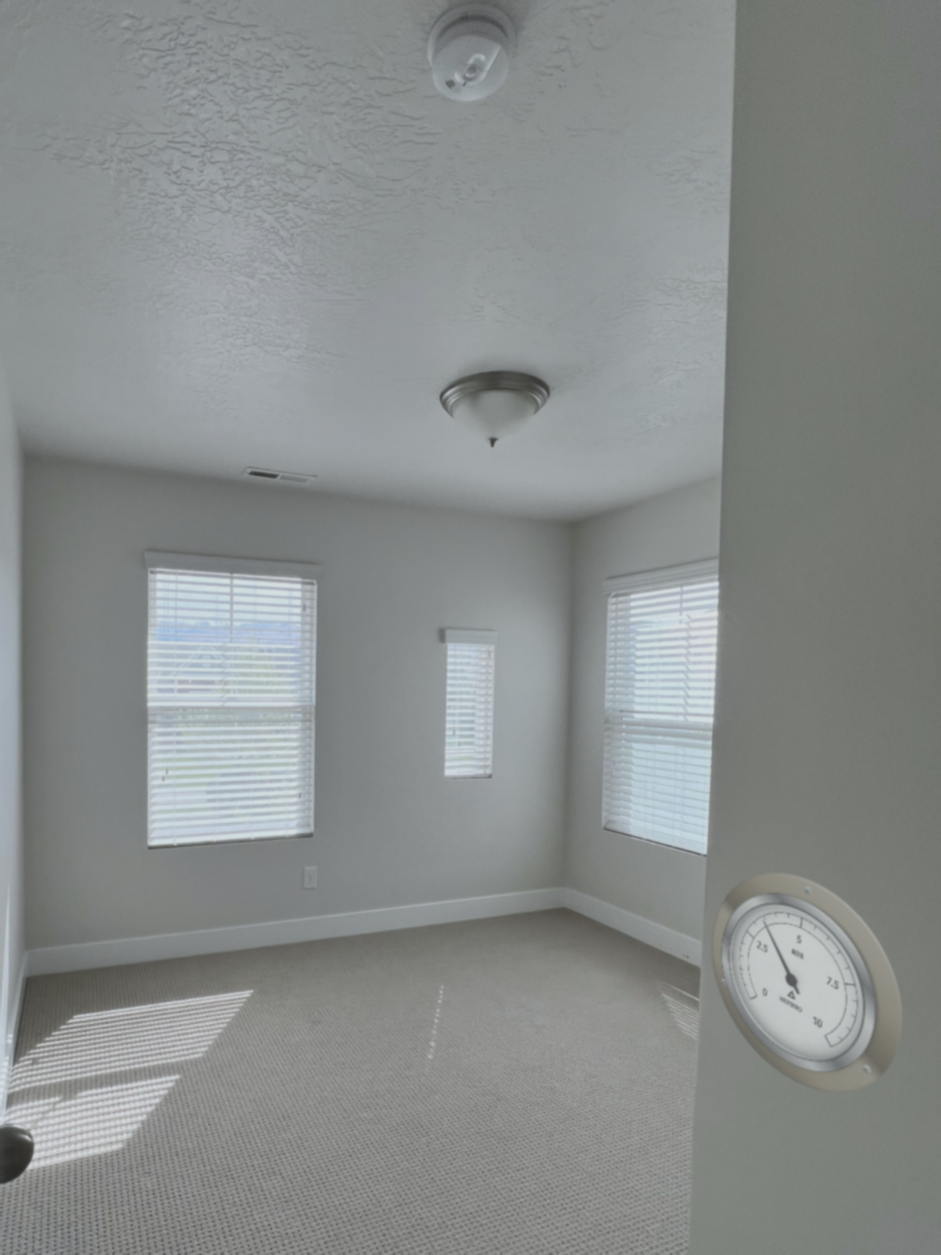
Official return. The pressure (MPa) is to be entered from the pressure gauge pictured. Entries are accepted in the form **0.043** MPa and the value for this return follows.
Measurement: **3.5** MPa
